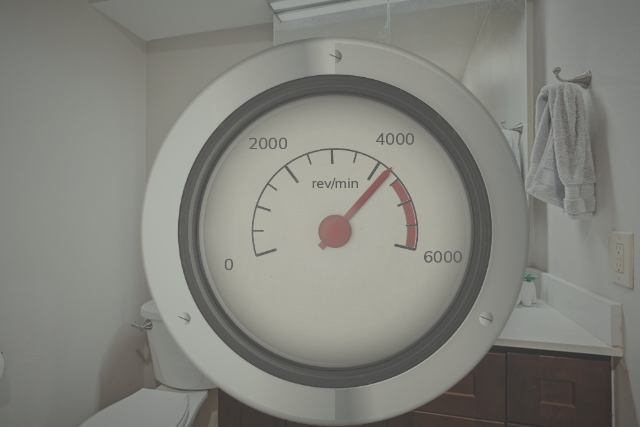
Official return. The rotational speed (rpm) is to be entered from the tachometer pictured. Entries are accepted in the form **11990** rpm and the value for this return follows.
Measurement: **4250** rpm
